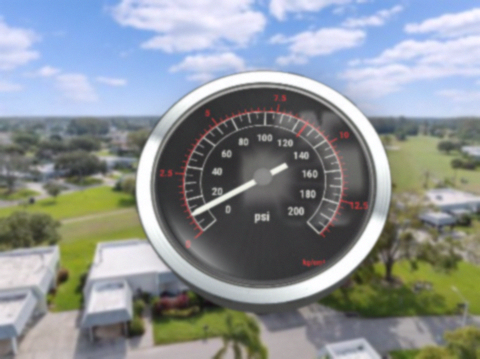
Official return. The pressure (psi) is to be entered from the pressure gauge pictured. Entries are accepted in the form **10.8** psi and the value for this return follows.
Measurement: **10** psi
